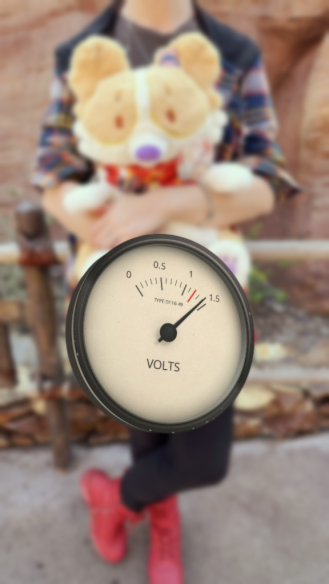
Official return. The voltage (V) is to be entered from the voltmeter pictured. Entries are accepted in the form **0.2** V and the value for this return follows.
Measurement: **1.4** V
